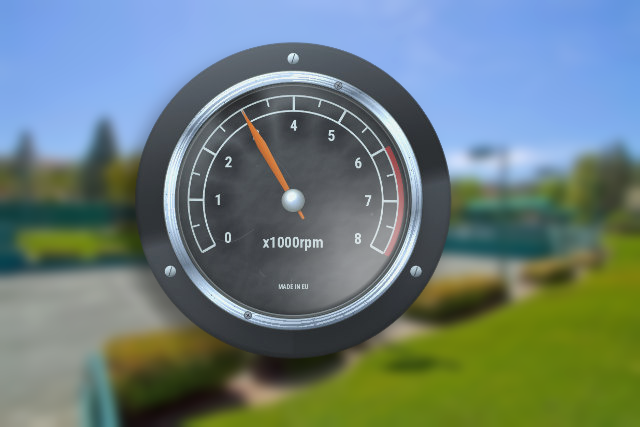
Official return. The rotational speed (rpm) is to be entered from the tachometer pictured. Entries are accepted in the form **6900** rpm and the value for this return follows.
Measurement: **3000** rpm
